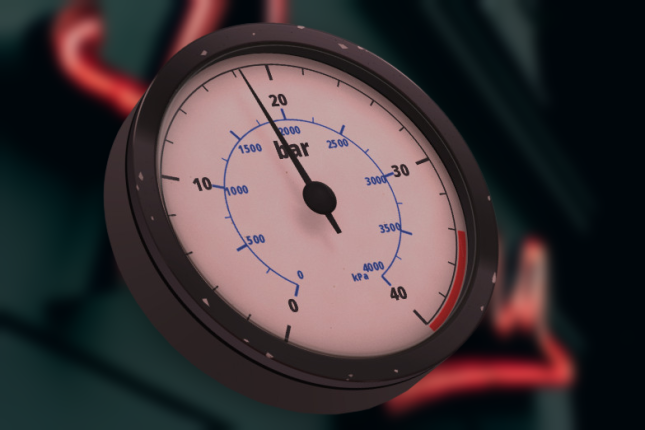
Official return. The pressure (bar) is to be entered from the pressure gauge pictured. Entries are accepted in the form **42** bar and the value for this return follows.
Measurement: **18** bar
